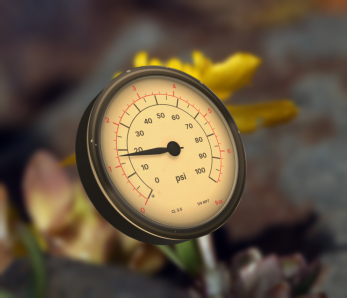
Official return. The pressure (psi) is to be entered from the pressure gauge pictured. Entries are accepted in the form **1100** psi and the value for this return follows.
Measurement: **17.5** psi
